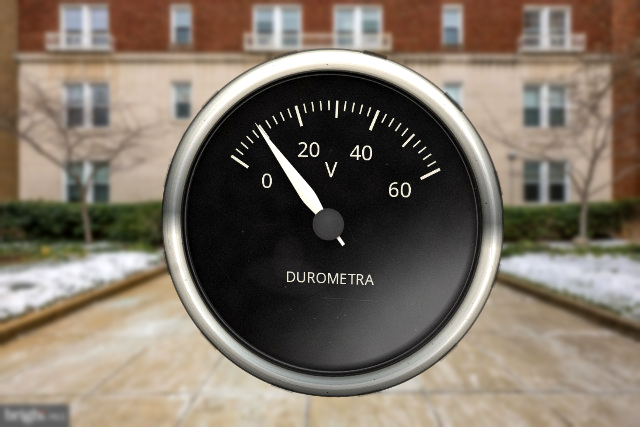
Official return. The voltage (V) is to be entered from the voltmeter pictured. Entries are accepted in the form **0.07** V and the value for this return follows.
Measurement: **10** V
